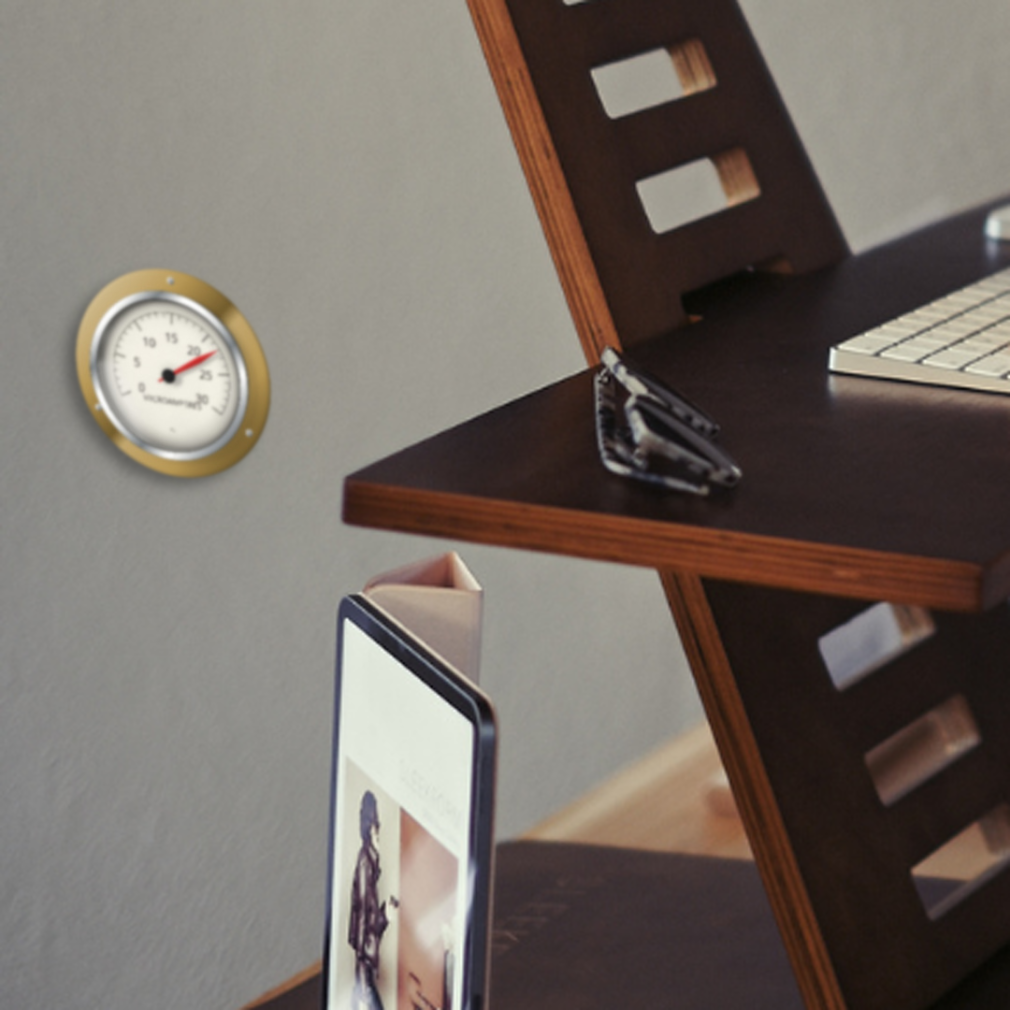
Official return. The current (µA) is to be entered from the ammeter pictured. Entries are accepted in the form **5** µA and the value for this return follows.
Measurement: **22** µA
